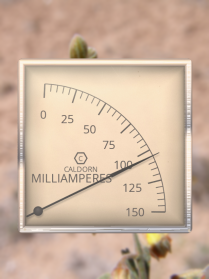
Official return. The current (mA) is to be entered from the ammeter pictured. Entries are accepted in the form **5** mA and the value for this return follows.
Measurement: **105** mA
